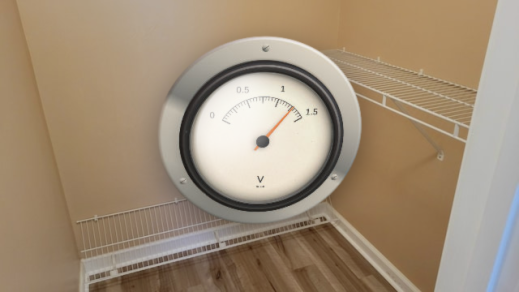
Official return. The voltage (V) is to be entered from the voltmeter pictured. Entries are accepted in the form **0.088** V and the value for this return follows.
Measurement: **1.25** V
